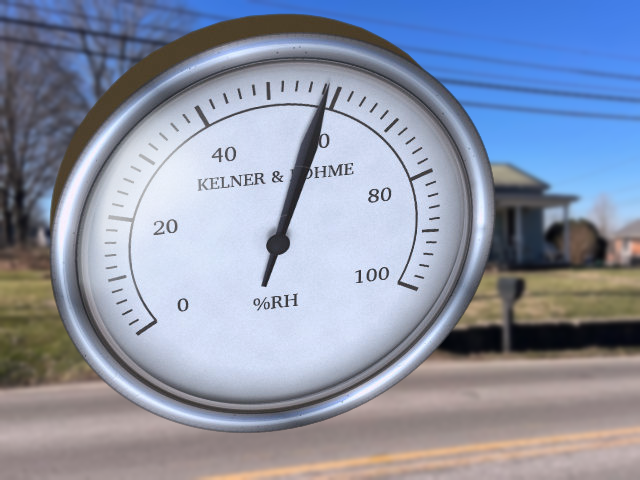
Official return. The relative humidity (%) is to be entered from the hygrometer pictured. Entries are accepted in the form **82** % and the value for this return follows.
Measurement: **58** %
